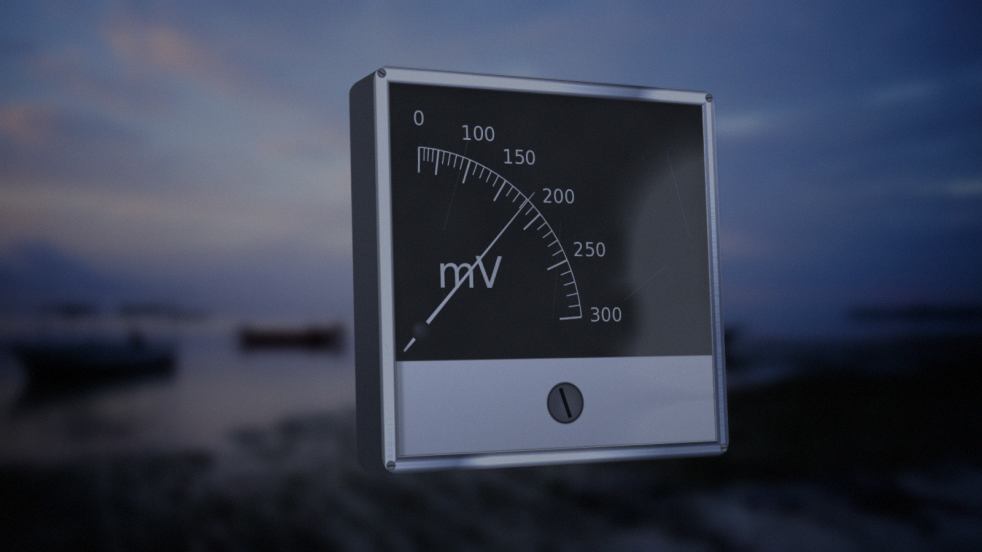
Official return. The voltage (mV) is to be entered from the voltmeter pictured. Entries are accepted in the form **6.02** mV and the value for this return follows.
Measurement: **180** mV
